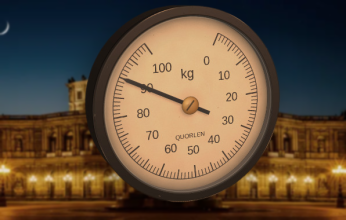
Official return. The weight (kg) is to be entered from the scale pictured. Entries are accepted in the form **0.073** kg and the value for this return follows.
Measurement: **90** kg
